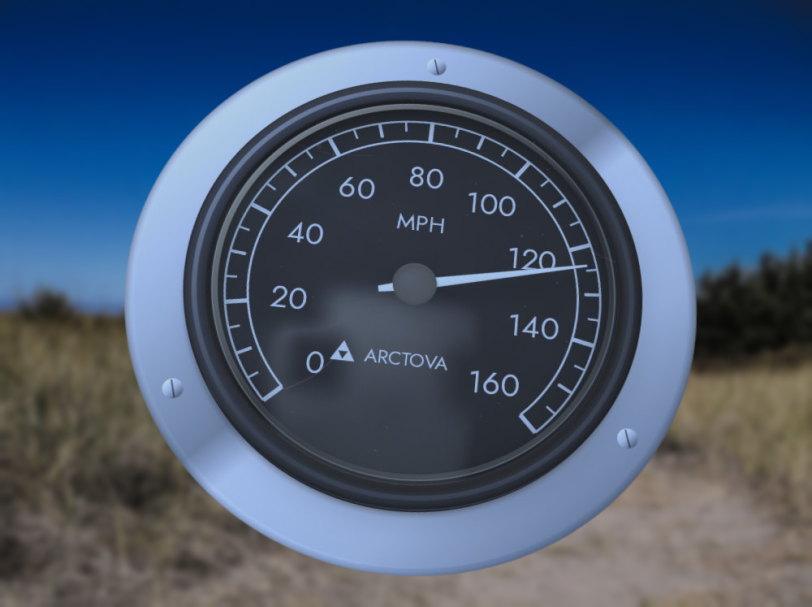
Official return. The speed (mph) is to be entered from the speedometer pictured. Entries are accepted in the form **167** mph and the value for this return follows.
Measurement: **125** mph
